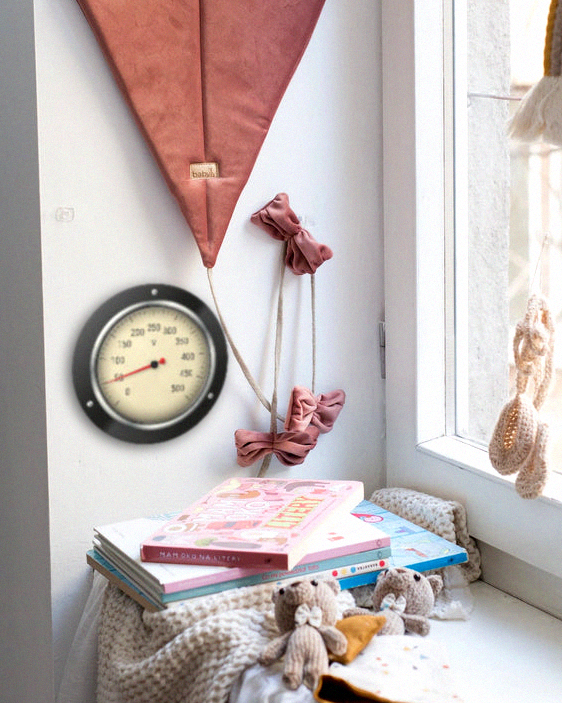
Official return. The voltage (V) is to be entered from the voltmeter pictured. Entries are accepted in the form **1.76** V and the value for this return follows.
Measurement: **50** V
